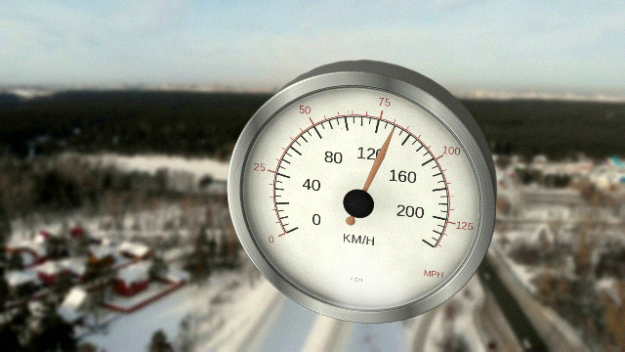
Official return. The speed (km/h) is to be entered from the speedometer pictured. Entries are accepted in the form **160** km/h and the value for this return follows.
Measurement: **130** km/h
